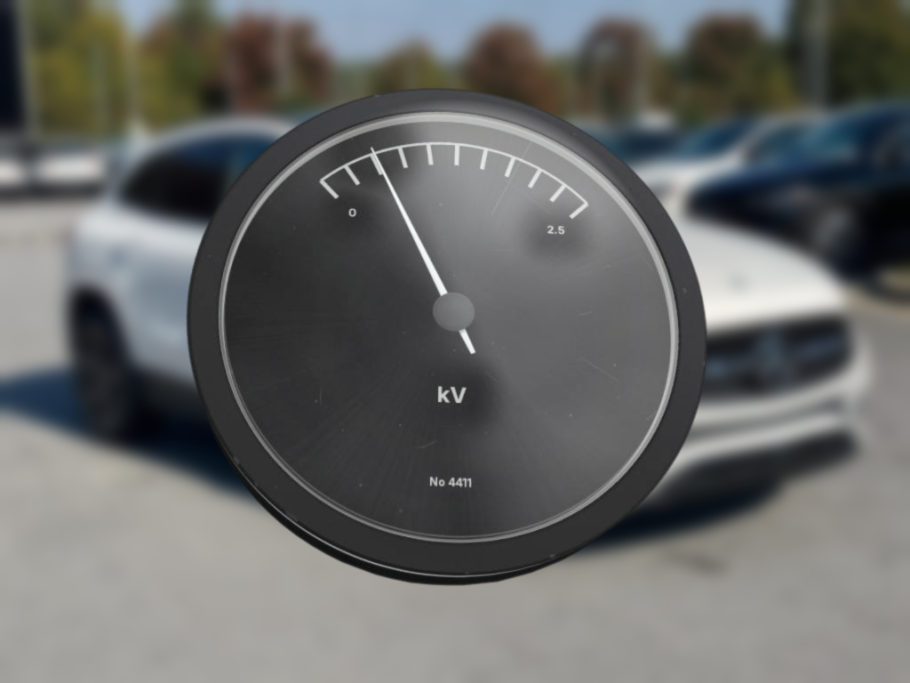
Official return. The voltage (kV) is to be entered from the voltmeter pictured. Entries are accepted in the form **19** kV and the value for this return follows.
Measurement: **0.5** kV
